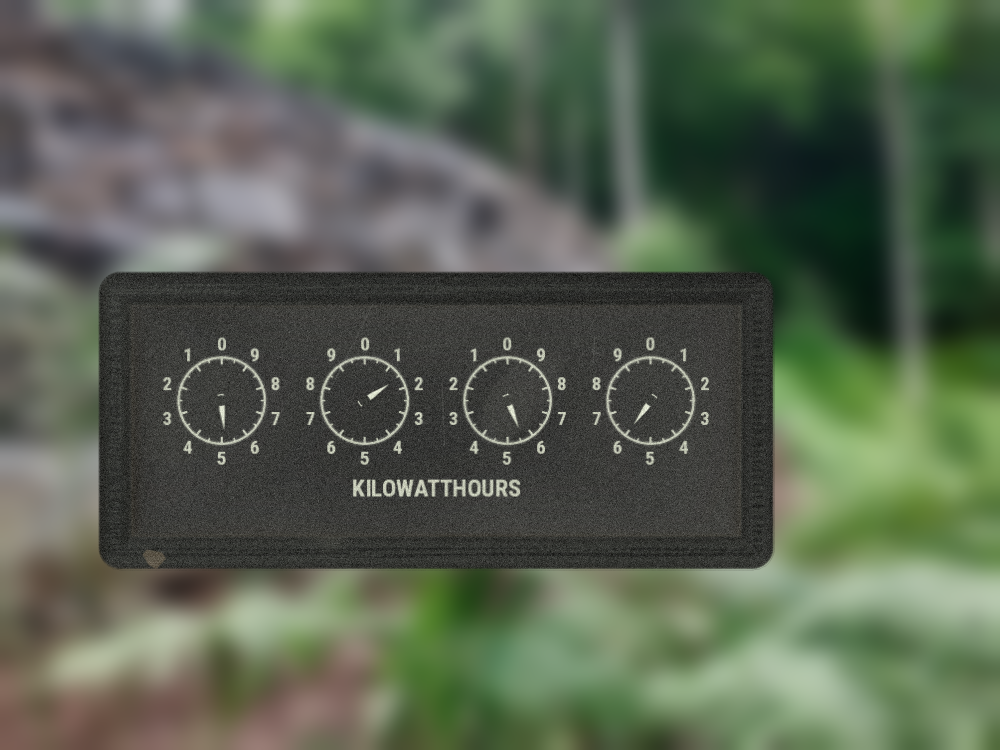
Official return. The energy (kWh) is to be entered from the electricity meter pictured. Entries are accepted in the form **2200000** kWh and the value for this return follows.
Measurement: **5156** kWh
